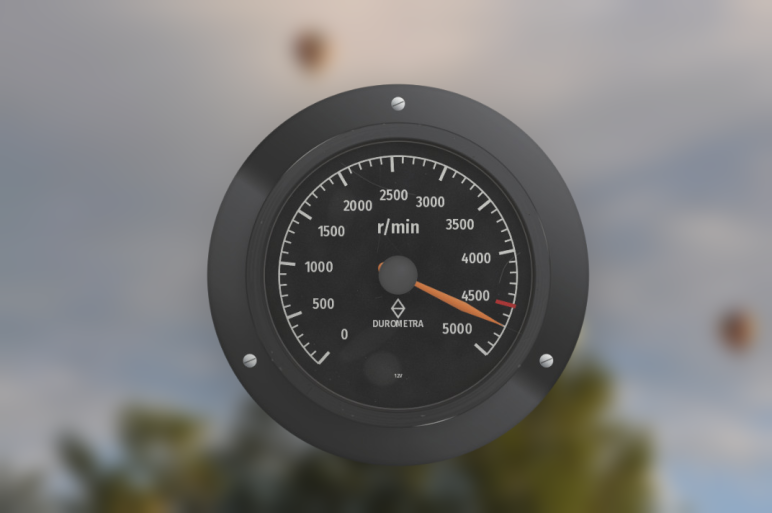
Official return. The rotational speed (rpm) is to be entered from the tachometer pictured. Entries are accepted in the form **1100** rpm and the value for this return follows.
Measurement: **4700** rpm
